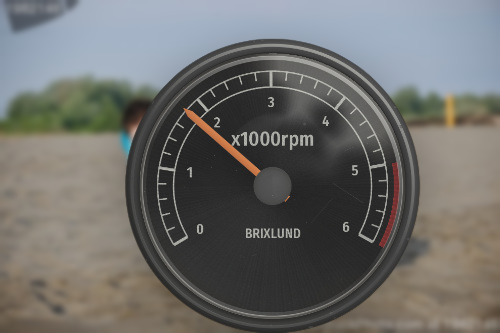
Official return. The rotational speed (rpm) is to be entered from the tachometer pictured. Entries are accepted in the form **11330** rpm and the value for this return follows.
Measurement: **1800** rpm
